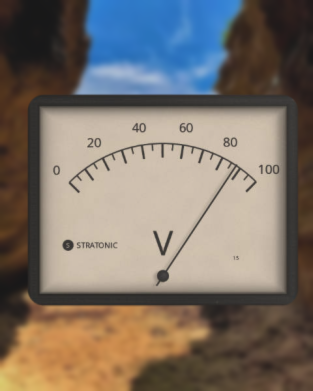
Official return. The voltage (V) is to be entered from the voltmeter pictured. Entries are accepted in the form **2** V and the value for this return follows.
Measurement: **87.5** V
